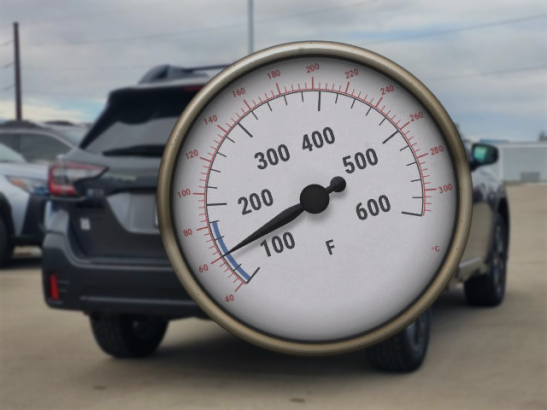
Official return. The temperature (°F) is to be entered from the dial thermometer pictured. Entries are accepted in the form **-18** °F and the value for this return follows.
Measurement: **140** °F
